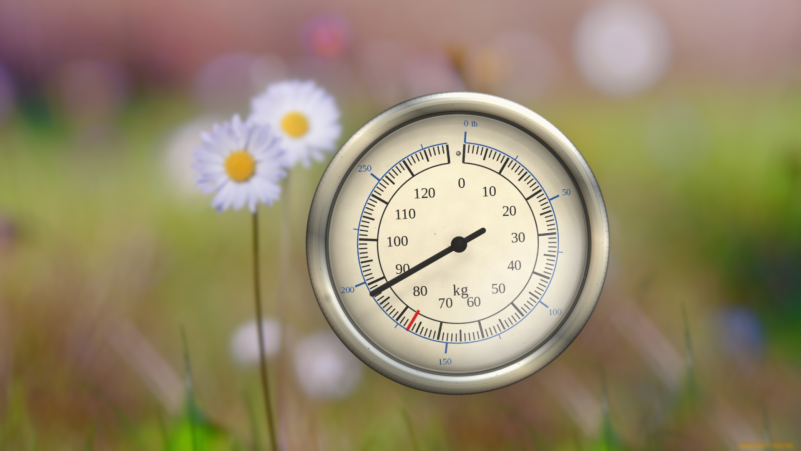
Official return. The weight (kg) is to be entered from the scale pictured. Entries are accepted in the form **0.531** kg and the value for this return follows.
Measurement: **88** kg
